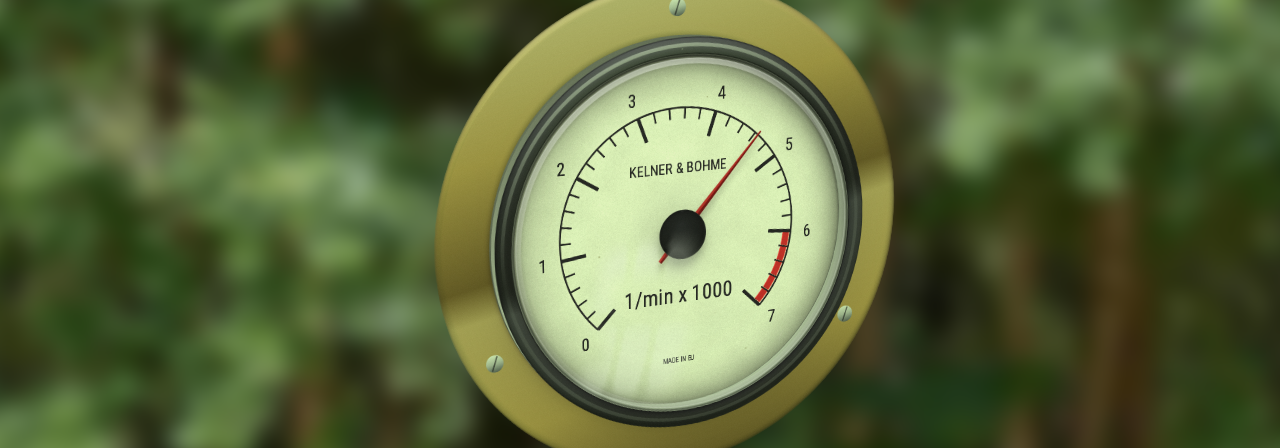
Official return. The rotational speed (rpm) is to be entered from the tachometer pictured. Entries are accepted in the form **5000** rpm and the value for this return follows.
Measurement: **4600** rpm
